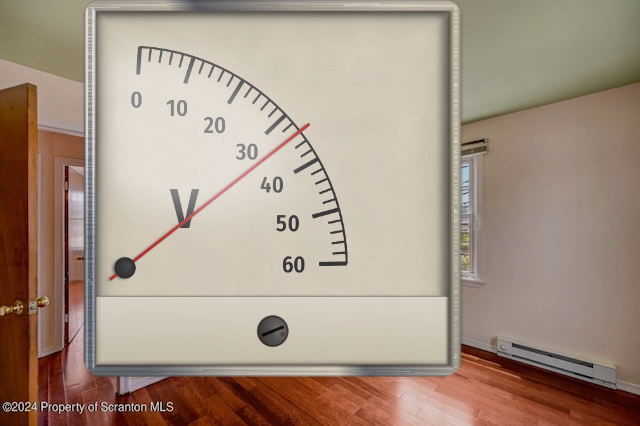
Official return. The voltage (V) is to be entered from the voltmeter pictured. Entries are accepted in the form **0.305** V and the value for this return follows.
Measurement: **34** V
